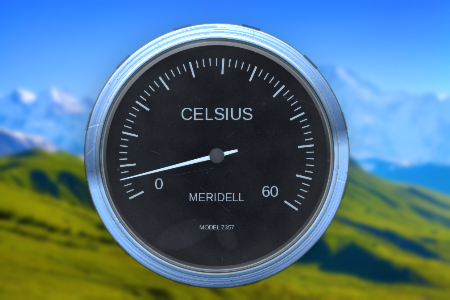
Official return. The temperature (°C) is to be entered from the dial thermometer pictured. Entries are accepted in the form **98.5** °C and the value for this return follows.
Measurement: **3** °C
